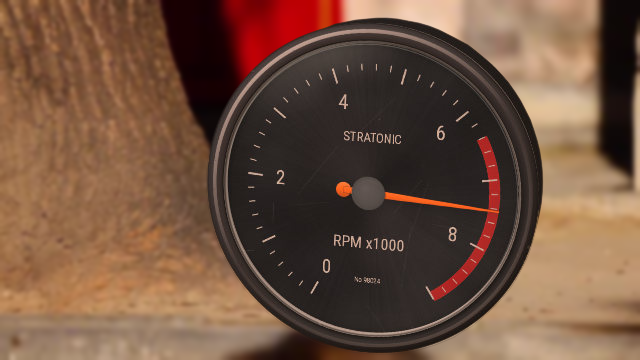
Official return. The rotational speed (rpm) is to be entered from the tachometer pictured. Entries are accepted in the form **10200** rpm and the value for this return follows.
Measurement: **7400** rpm
